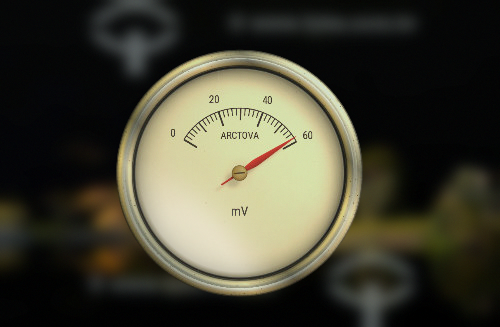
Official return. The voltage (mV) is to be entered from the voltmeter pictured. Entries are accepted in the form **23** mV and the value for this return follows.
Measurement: **58** mV
